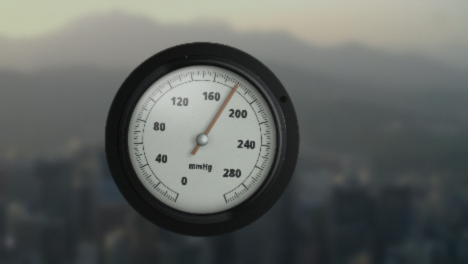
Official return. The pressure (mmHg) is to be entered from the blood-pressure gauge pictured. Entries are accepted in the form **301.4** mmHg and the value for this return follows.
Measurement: **180** mmHg
